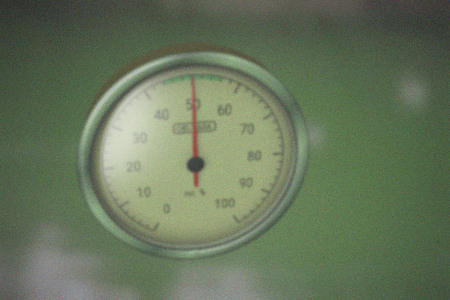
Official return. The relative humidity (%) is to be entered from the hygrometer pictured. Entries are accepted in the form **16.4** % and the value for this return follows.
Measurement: **50** %
